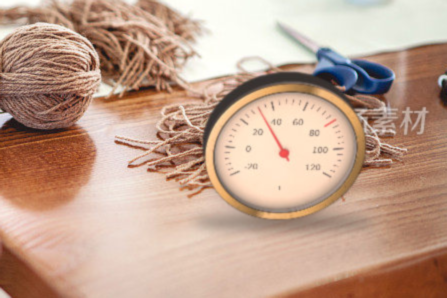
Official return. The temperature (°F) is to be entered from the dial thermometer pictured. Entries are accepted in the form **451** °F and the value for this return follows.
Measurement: **32** °F
